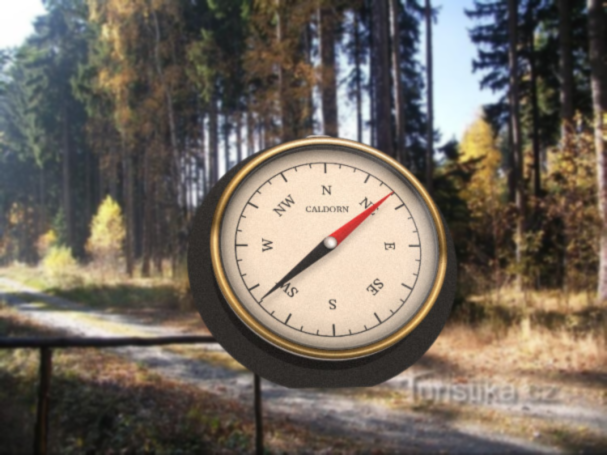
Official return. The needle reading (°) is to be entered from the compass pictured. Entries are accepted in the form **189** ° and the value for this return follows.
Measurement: **50** °
